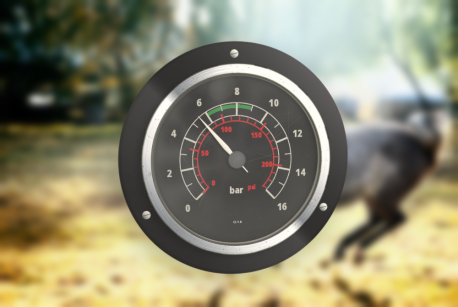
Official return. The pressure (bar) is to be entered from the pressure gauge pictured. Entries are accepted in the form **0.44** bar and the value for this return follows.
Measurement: **5.5** bar
